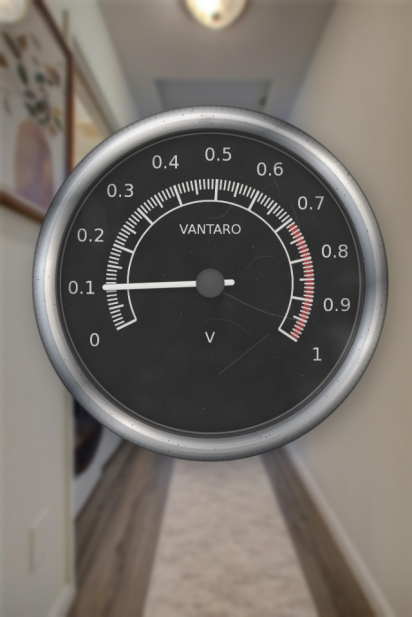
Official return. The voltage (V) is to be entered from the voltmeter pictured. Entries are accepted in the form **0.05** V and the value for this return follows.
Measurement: **0.1** V
